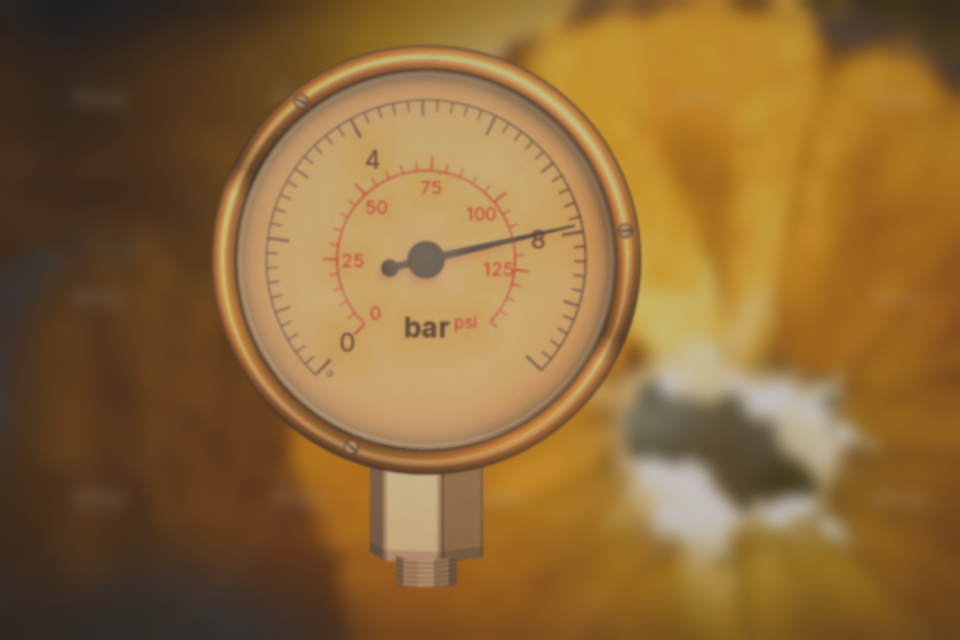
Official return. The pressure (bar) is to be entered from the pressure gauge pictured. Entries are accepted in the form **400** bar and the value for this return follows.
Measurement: **7.9** bar
